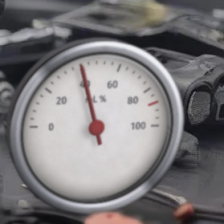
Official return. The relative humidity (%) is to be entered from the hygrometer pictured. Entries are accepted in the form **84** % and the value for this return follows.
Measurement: **40** %
